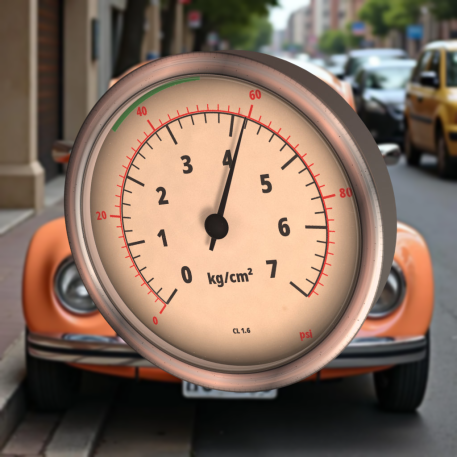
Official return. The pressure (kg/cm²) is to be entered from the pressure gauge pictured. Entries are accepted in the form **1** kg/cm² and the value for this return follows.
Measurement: **4.2** kg/cm²
